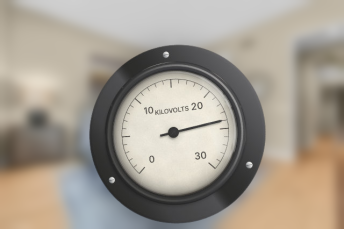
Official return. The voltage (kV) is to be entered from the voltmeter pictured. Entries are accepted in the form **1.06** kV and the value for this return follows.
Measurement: **24** kV
